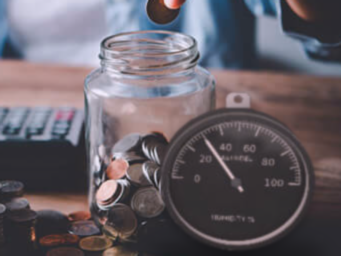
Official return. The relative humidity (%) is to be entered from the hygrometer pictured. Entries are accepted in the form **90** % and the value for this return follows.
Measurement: **30** %
